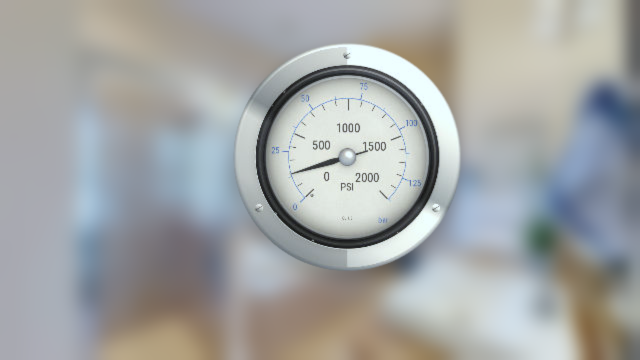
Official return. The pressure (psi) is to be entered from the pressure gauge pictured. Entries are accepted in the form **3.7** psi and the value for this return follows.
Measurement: **200** psi
